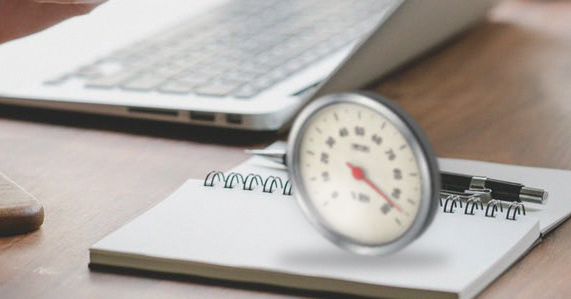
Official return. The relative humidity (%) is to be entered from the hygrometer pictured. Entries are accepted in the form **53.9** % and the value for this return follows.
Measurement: **95** %
